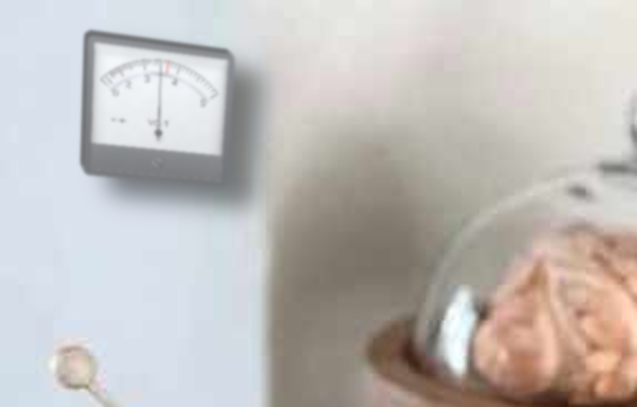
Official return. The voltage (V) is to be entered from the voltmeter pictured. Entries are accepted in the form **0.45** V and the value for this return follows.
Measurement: **3.5** V
